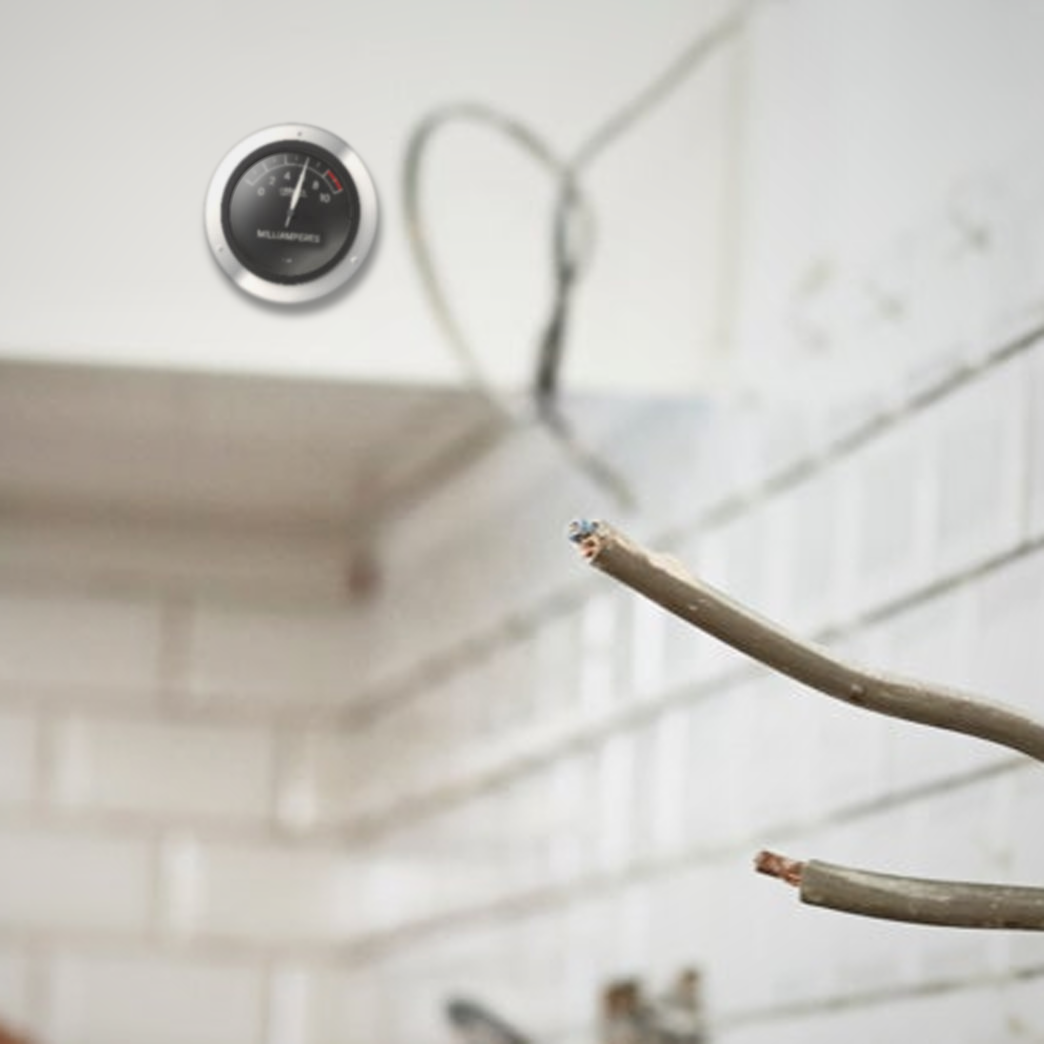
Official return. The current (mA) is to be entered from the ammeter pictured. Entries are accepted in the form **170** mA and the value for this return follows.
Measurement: **6** mA
